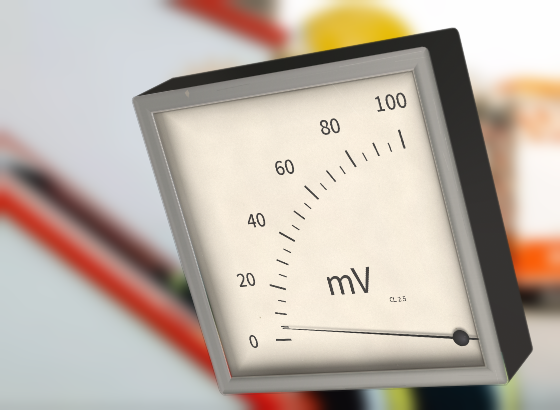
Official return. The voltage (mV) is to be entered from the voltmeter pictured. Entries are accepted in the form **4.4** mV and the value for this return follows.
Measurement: **5** mV
